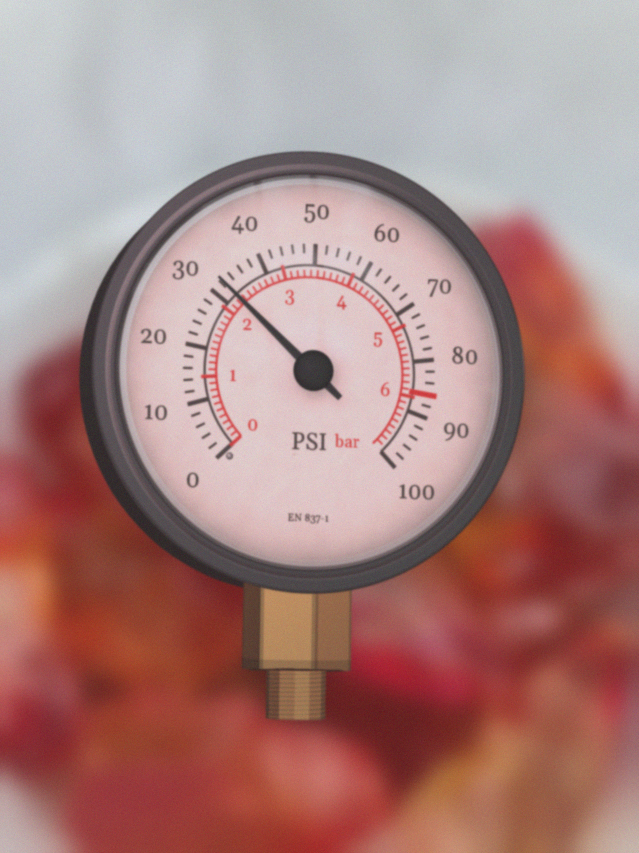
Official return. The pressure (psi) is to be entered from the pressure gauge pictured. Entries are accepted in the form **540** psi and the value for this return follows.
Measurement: **32** psi
